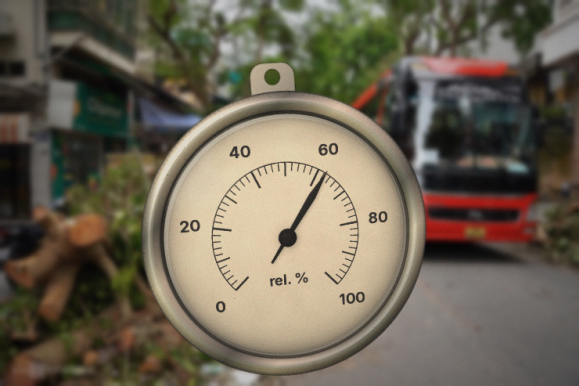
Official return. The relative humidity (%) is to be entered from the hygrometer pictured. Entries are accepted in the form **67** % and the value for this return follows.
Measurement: **62** %
